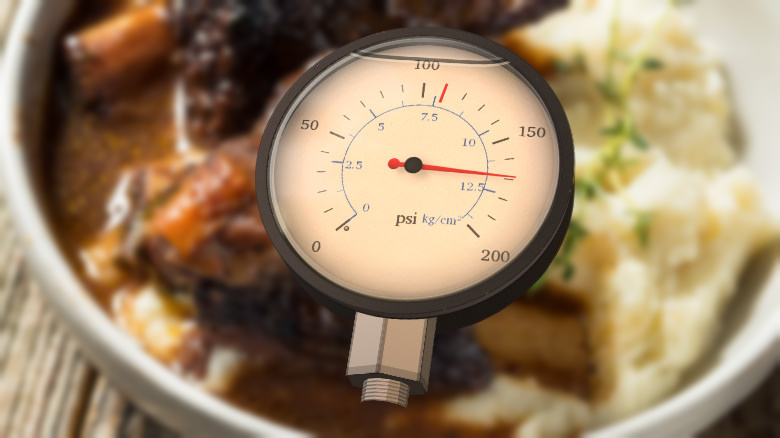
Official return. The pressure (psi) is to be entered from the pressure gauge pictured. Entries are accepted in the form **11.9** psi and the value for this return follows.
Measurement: **170** psi
